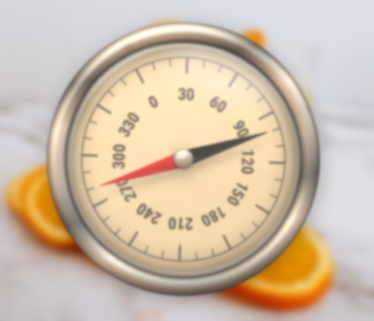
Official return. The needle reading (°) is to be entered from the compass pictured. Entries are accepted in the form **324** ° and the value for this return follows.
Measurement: **280** °
